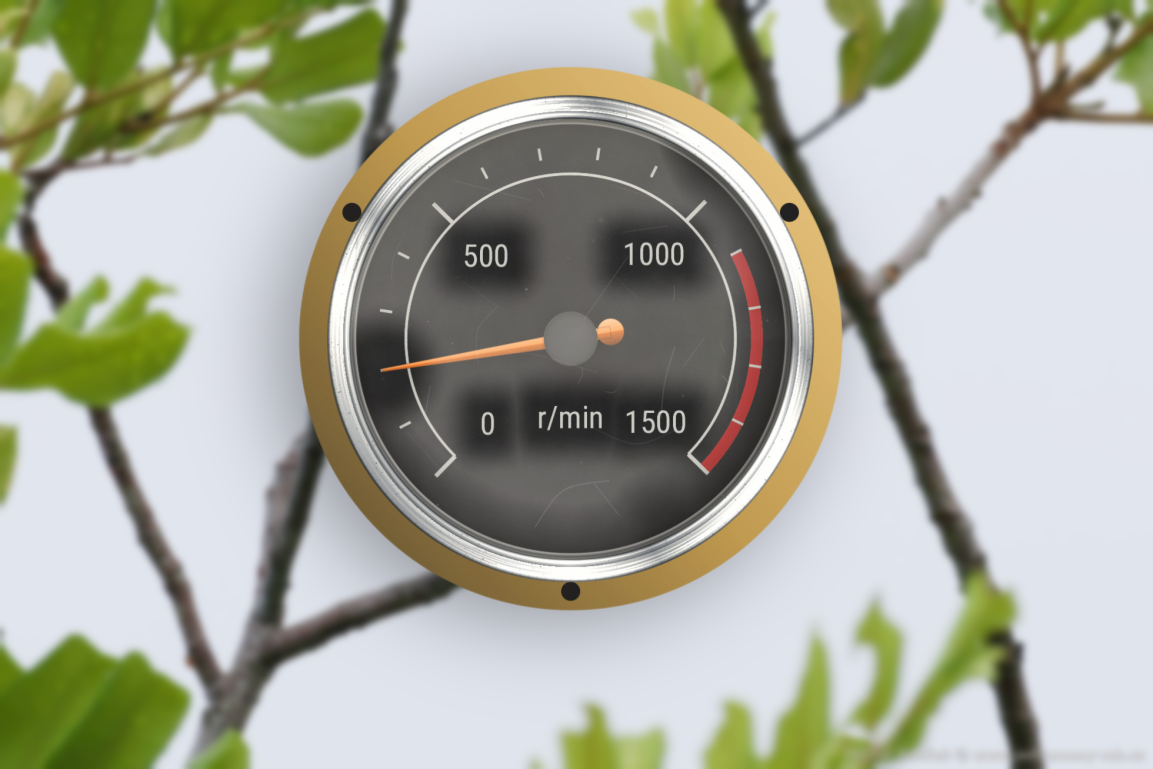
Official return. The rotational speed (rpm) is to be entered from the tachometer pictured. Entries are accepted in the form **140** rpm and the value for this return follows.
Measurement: **200** rpm
